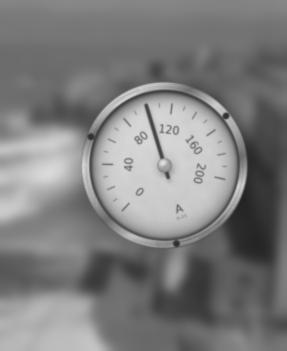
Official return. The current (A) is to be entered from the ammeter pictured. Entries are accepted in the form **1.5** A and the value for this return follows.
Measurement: **100** A
